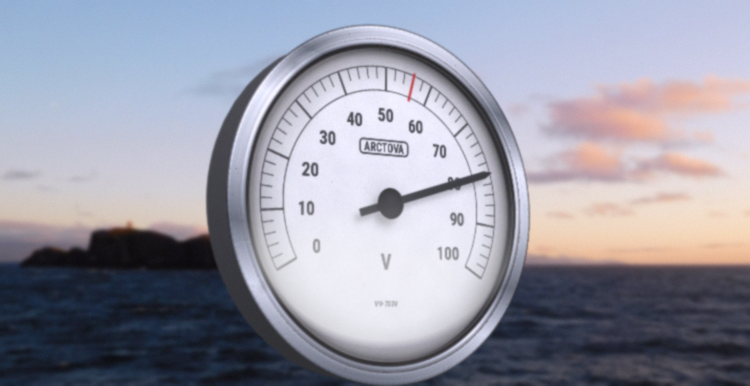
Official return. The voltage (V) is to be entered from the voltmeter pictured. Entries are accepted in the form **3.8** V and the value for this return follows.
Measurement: **80** V
